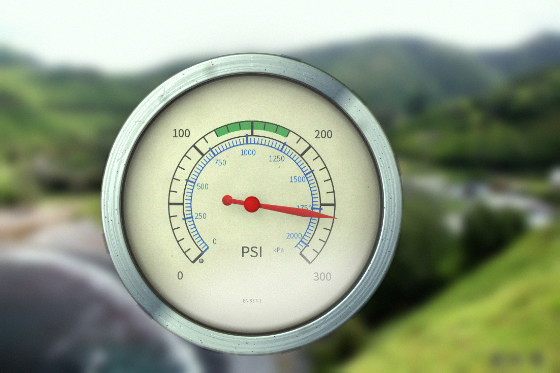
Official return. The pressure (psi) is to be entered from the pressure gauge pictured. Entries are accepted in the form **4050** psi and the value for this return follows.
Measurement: **260** psi
